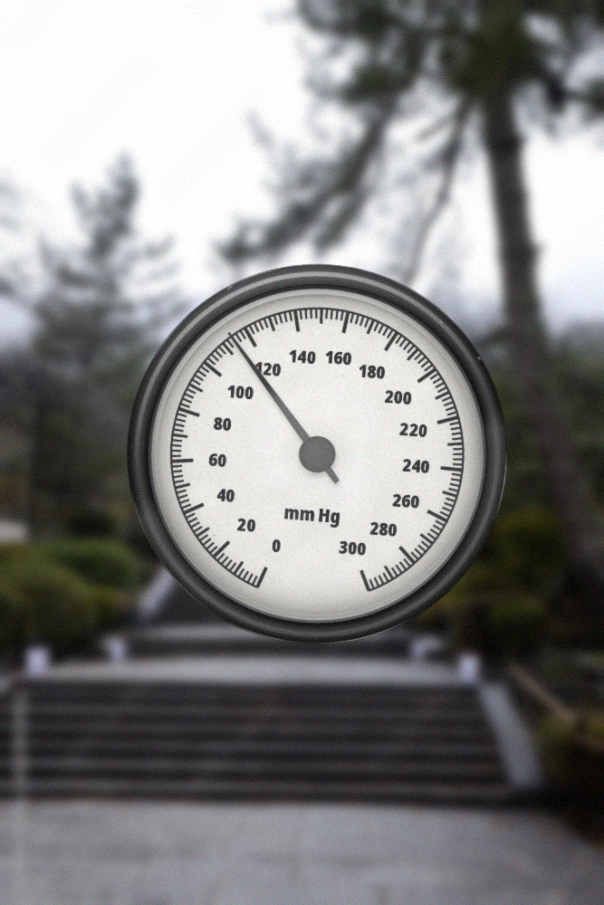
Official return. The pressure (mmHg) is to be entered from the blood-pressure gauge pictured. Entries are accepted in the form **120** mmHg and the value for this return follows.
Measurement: **114** mmHg
